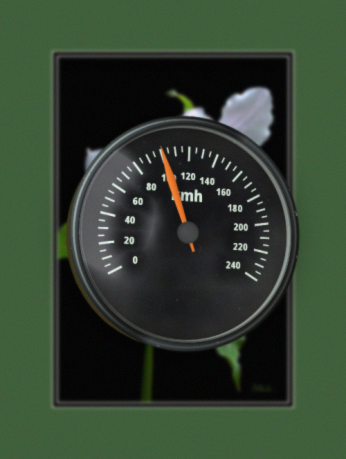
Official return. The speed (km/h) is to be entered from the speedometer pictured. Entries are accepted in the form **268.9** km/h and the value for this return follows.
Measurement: **100** km/h
